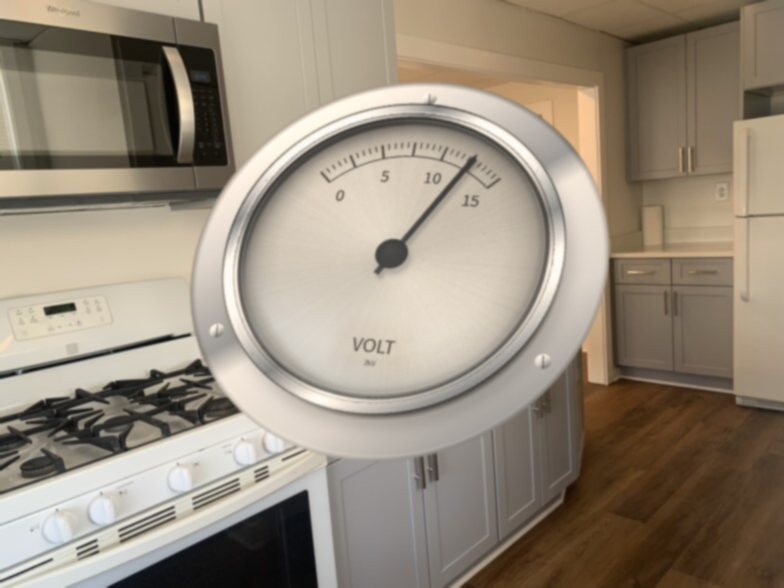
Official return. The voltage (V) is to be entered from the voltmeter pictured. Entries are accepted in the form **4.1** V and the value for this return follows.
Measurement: **12.5** V
